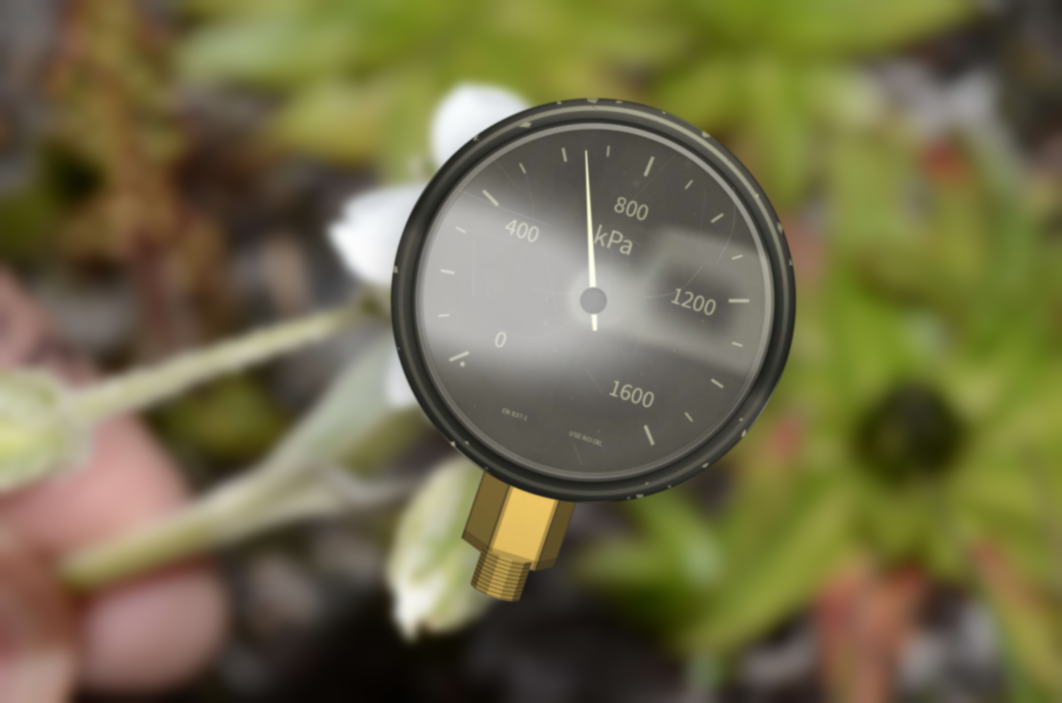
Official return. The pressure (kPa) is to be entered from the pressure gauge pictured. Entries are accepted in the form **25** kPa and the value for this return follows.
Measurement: **650** kPa
